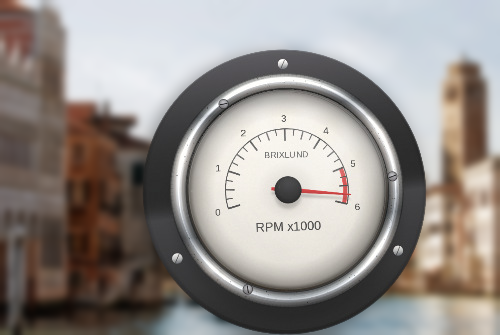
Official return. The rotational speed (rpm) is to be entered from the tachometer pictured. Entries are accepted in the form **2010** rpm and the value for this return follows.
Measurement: **5750** rpm
